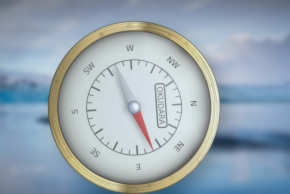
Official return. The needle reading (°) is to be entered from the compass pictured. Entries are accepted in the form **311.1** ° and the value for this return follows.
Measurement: **70** °
